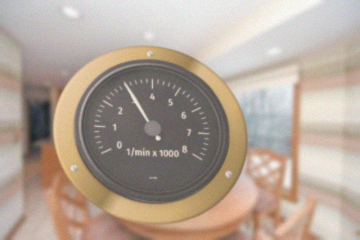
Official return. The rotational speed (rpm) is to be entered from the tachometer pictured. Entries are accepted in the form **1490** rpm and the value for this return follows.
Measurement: **3000** rpm
